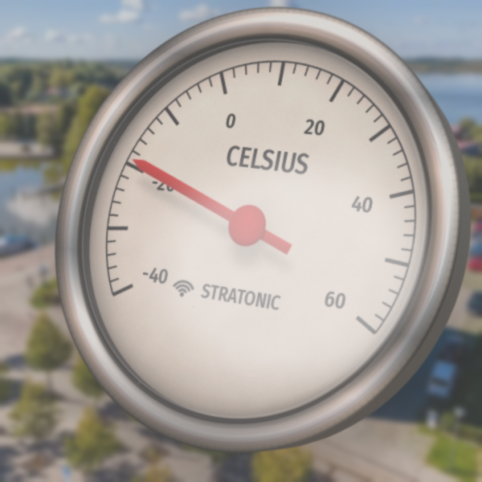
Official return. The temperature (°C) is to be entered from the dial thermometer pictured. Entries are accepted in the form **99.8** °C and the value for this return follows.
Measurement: **-19** °C
